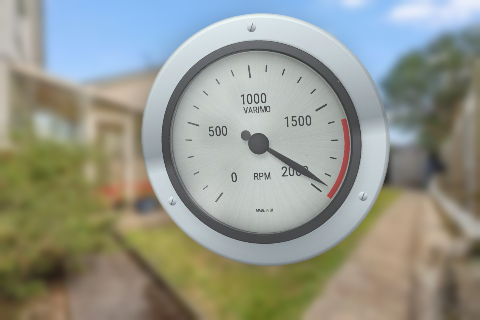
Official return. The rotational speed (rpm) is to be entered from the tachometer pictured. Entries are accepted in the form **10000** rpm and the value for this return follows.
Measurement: **1950** rpm
